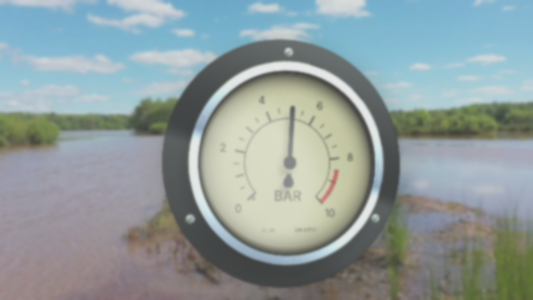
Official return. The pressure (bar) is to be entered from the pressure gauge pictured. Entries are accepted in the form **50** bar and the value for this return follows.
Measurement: **5** bar
